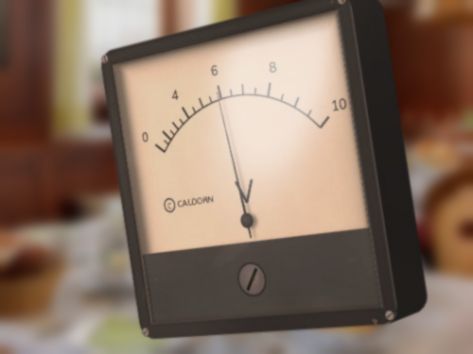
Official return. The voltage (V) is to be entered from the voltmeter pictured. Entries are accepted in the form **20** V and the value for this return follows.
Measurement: **6** V
